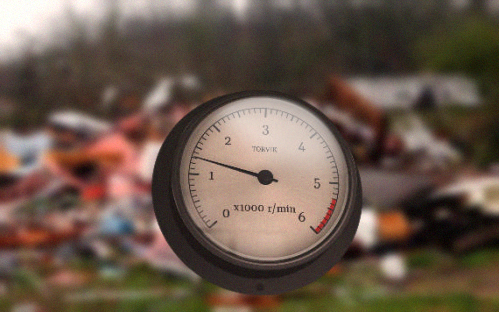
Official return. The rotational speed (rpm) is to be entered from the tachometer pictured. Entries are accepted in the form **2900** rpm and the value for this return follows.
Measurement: **1300** rpm
